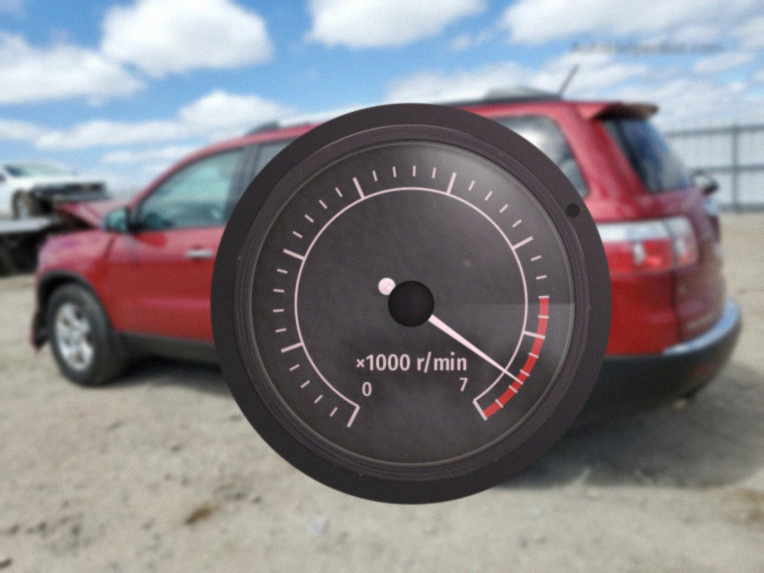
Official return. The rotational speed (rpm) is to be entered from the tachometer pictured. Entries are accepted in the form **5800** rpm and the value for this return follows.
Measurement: **6500** rpm
